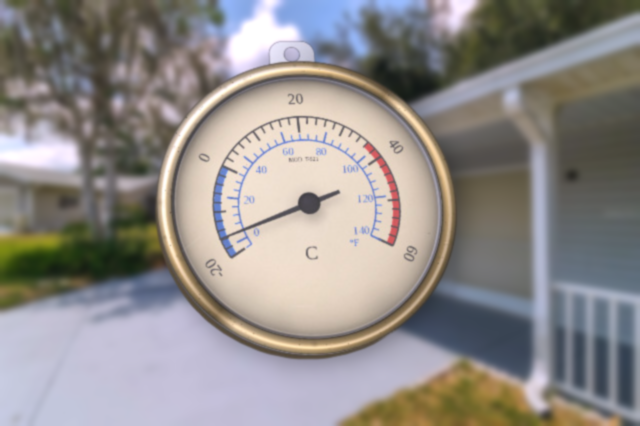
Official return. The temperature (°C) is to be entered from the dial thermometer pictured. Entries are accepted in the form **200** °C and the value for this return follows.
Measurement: **-16** °C
